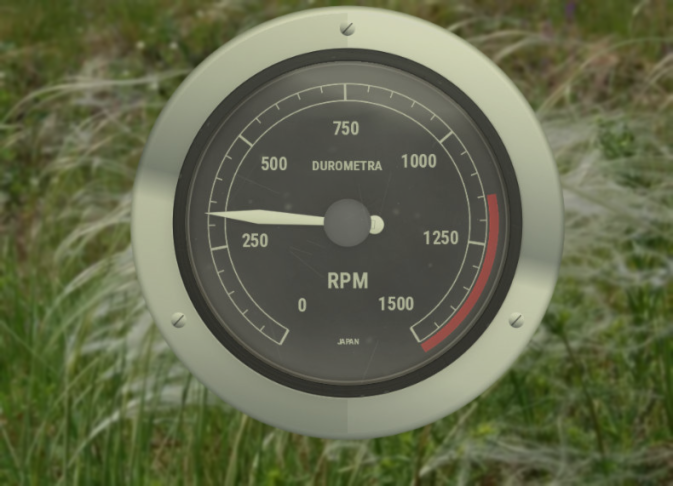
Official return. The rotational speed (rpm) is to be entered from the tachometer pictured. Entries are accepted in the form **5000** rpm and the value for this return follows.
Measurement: **325** rpm
